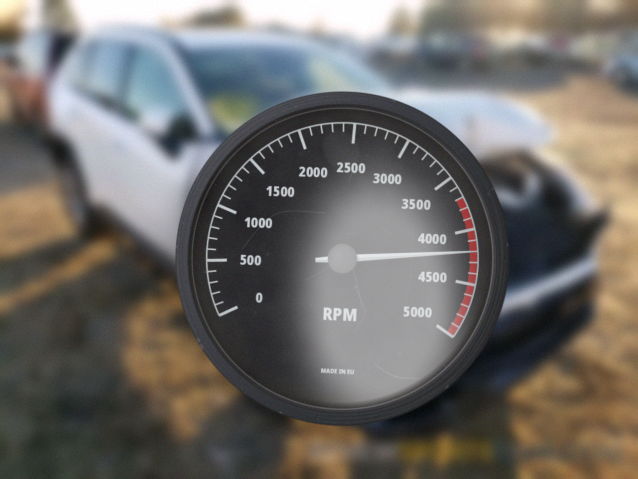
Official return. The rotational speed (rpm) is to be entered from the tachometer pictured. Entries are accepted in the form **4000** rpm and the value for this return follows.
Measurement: **4200** rpm
